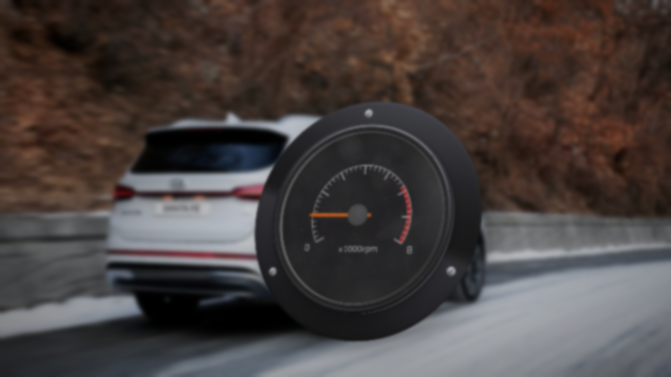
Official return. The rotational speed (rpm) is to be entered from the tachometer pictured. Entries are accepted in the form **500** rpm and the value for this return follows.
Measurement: **1000** rpm
